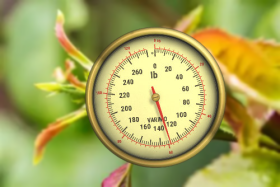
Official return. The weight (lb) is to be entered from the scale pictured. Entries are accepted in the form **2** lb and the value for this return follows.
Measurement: **130** lb
